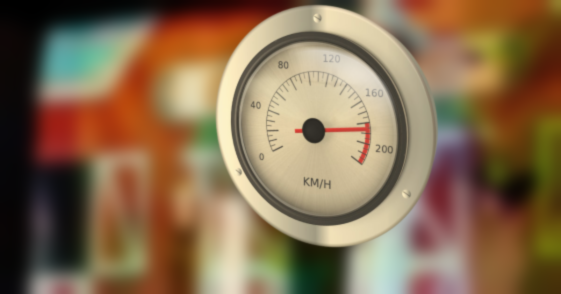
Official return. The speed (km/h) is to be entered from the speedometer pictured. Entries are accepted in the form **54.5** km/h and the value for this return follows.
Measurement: **185** km/h
